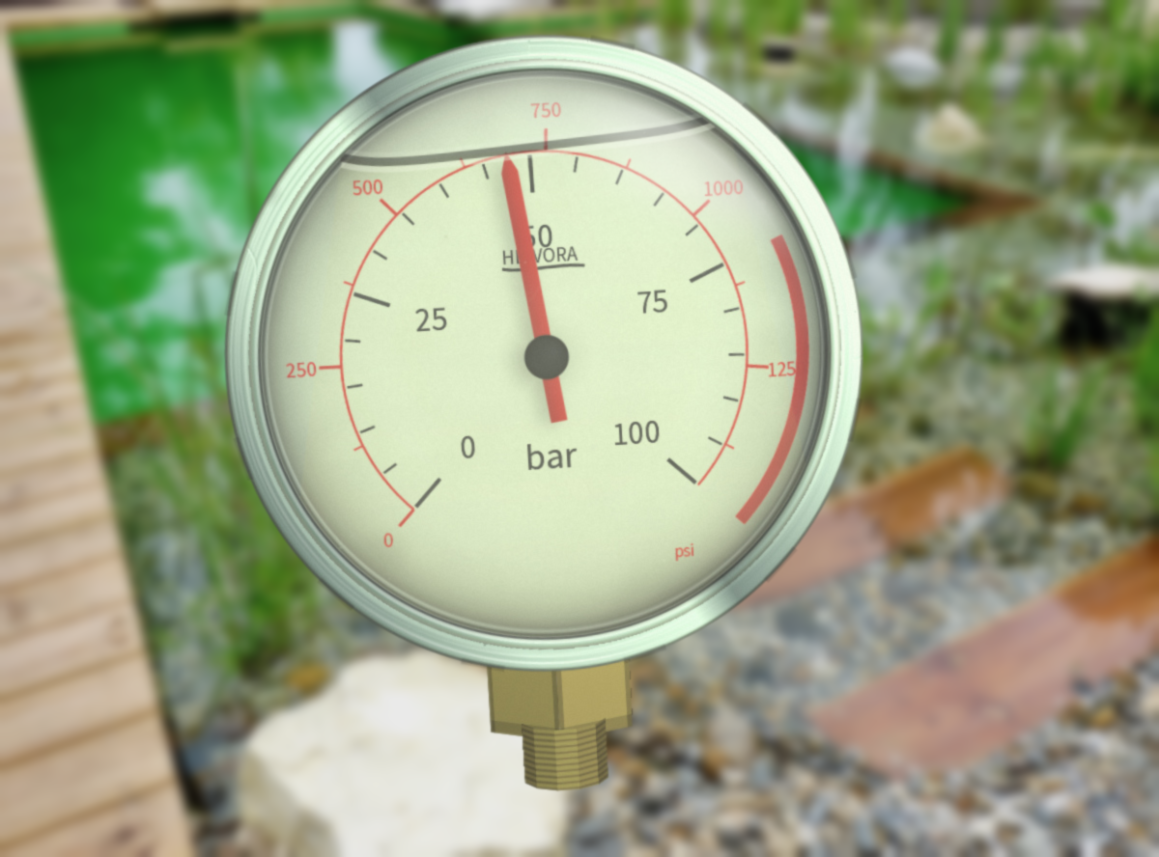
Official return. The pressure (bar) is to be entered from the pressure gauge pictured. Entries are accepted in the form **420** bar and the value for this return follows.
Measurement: **47.5** bar
